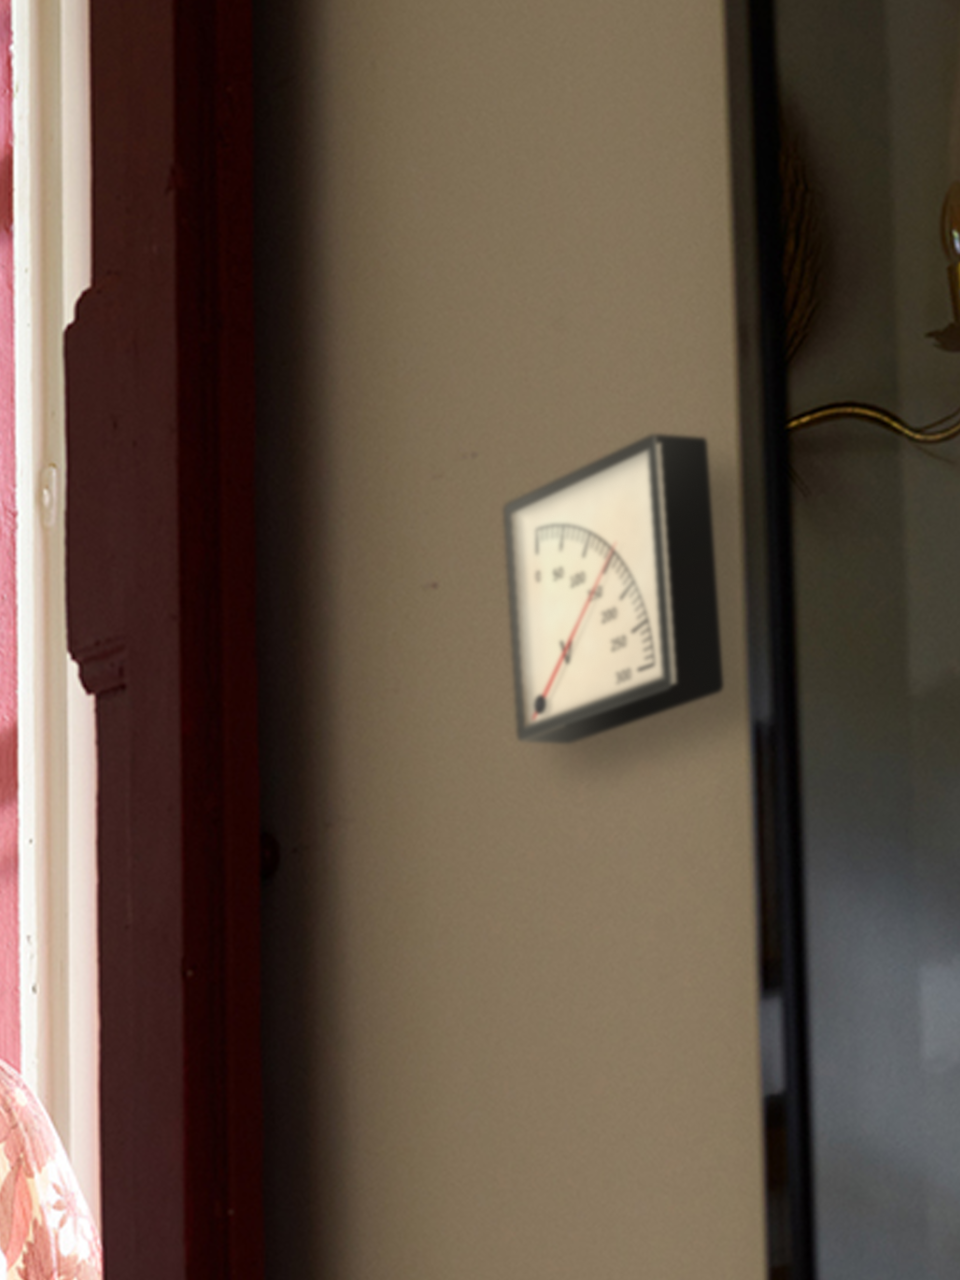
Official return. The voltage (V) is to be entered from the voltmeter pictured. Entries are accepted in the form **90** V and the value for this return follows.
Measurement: **150** V
